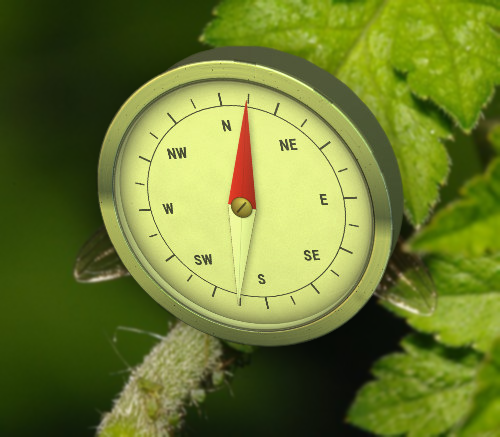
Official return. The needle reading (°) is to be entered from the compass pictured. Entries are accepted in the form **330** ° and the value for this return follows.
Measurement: **15** °
